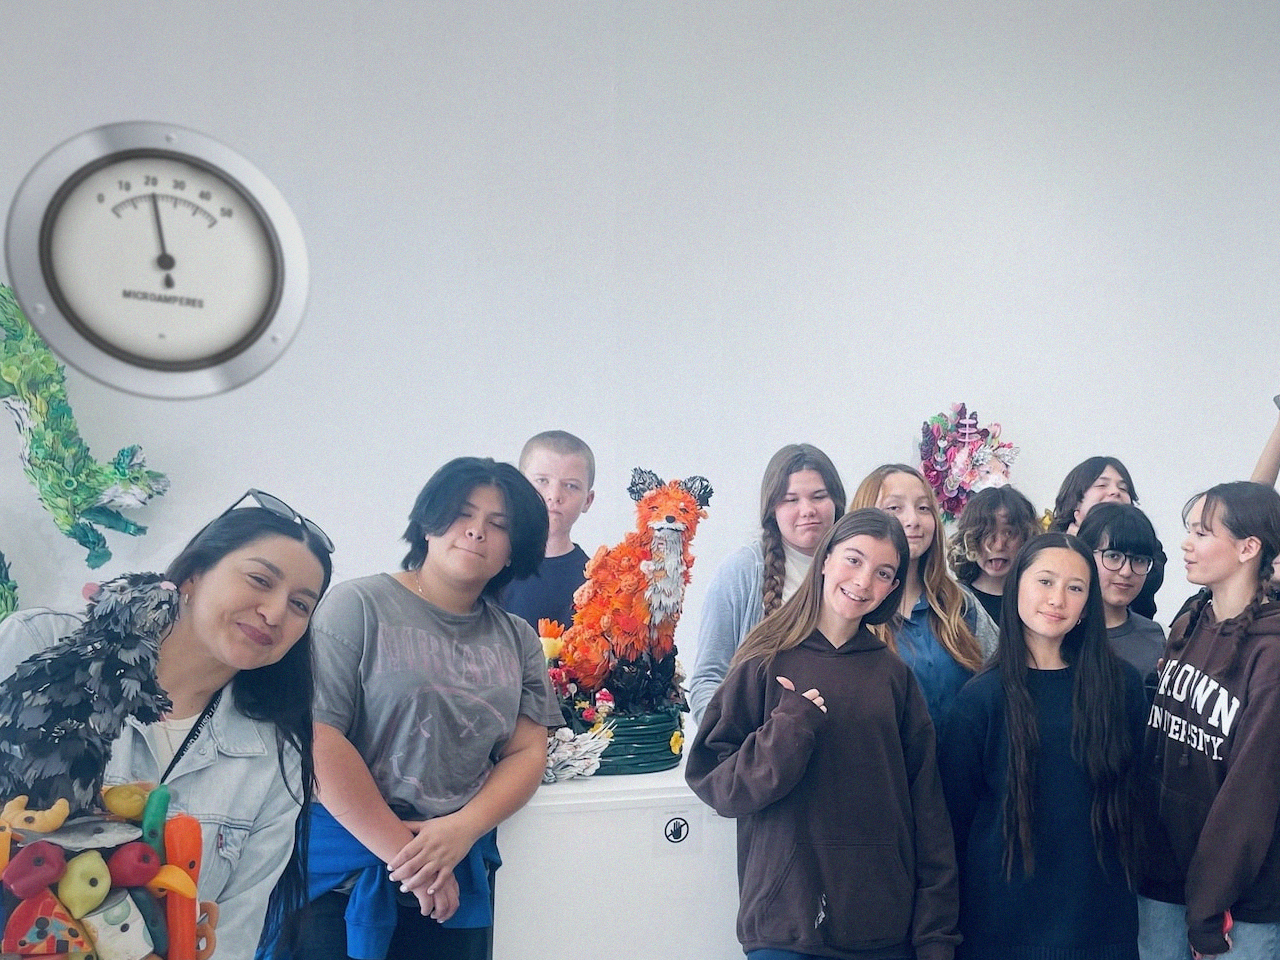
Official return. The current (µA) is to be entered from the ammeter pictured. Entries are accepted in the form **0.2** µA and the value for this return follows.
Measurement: **20** µA
